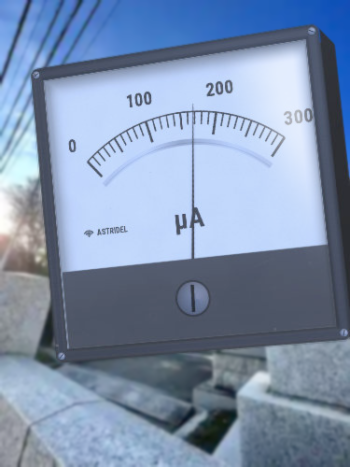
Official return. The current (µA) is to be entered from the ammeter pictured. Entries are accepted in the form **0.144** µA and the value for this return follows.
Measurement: **170** µA
